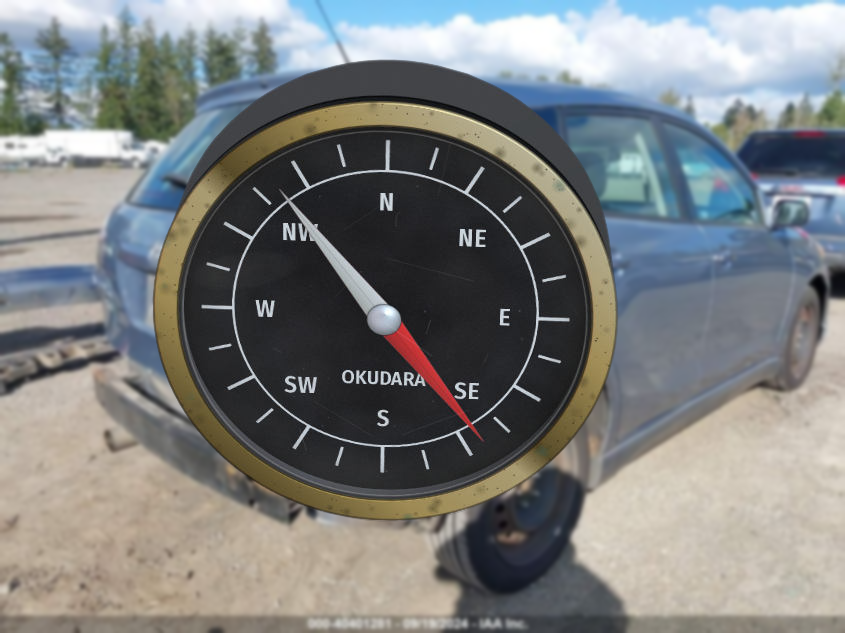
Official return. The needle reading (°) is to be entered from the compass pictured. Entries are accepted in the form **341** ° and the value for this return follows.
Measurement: **142.5** °
